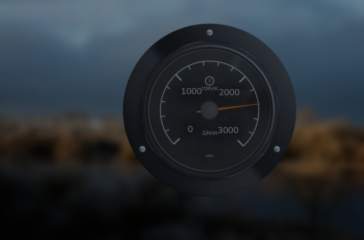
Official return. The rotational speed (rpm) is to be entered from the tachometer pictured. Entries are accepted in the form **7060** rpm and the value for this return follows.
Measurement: **2400** rpm
